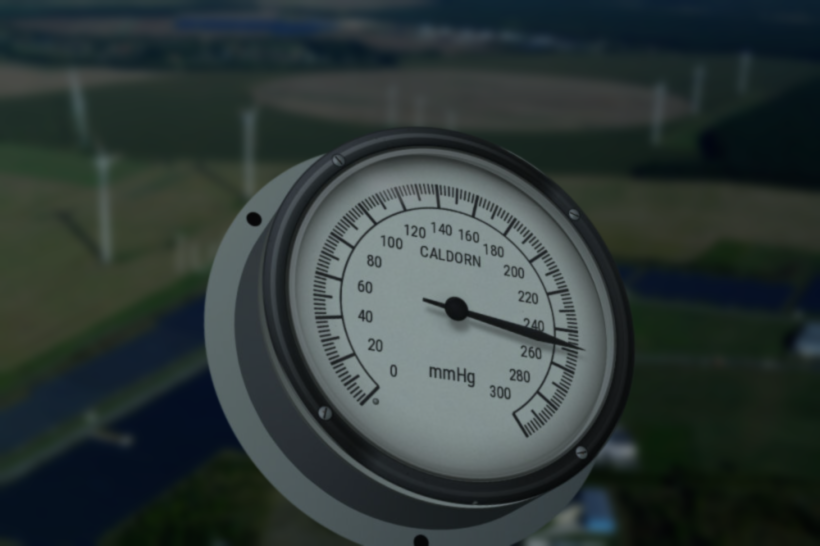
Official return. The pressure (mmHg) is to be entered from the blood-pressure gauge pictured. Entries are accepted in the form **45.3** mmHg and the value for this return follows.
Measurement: **250** mmHg
